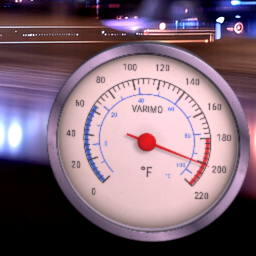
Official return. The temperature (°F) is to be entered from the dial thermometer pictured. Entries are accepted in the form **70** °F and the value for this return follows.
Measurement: **200** °F
